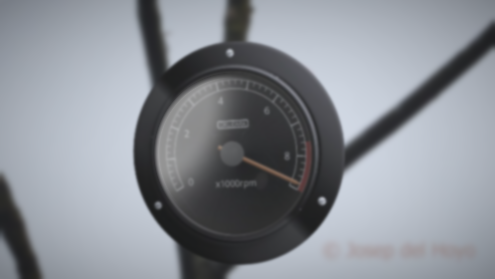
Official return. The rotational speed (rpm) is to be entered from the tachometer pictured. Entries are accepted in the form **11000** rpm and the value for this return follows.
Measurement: **8800** rpm
